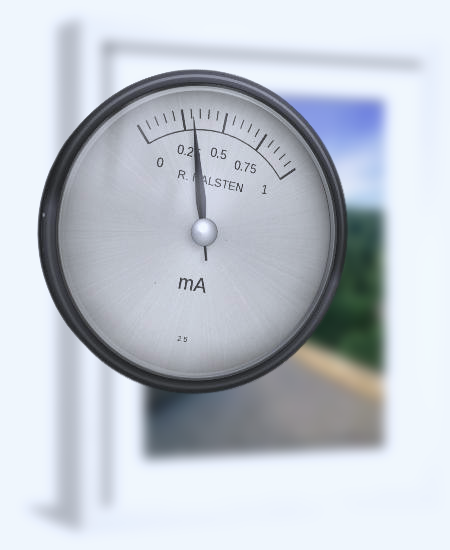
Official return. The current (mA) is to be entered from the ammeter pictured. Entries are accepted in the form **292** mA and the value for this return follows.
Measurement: **0.3** mA
